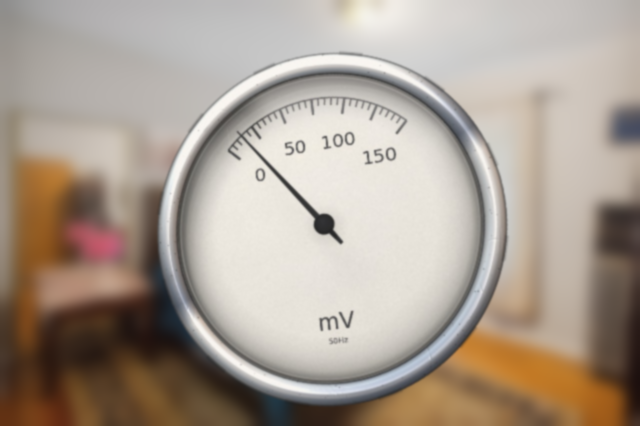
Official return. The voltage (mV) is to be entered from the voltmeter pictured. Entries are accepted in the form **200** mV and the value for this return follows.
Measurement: **15** mV
